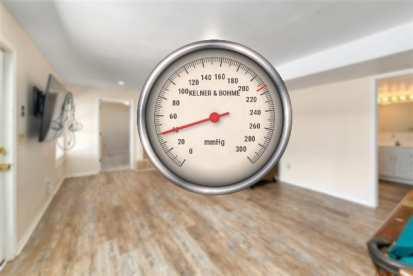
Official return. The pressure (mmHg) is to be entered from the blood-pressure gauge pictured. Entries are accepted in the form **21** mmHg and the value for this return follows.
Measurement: **40** mmHg
